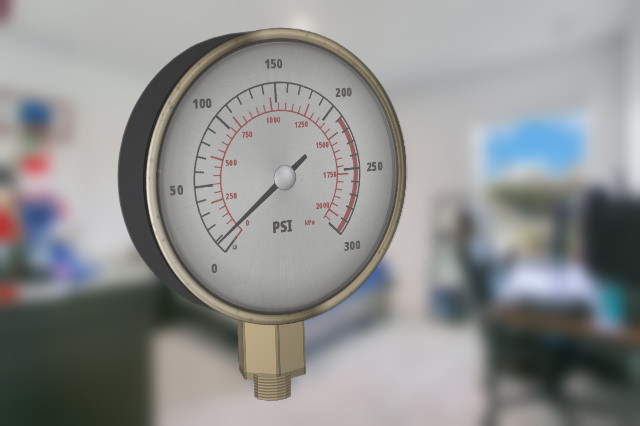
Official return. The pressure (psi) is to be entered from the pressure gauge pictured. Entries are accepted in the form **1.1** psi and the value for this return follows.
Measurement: **10** psi
